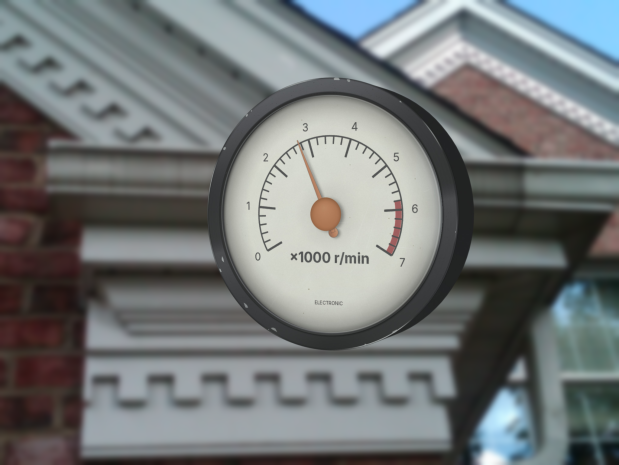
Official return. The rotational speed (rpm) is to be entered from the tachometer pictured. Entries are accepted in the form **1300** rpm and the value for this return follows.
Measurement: **2800** rpm
